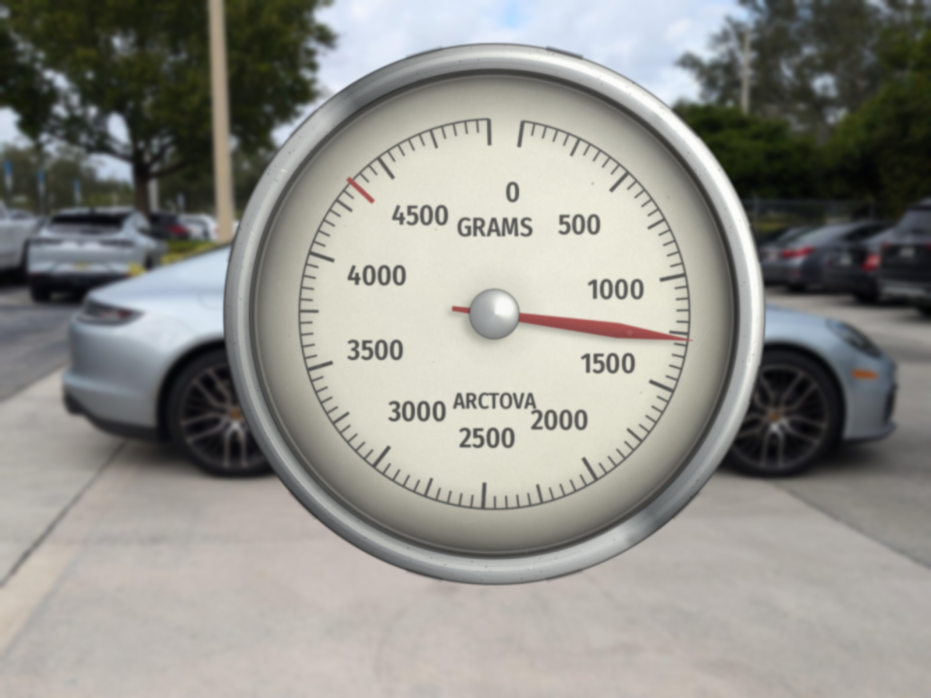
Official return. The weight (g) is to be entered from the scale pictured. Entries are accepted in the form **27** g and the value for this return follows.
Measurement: **1275** g
